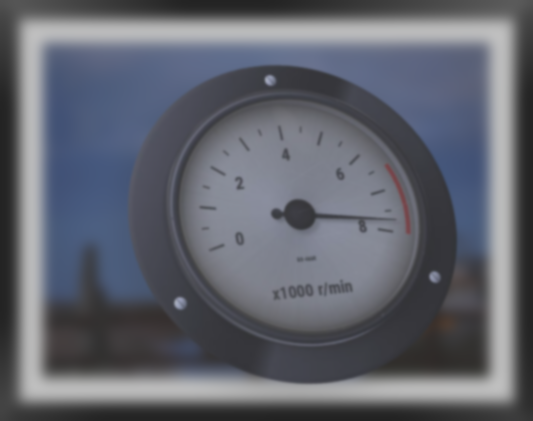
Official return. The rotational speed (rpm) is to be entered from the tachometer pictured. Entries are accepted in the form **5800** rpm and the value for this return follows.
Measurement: **7750** rpm
